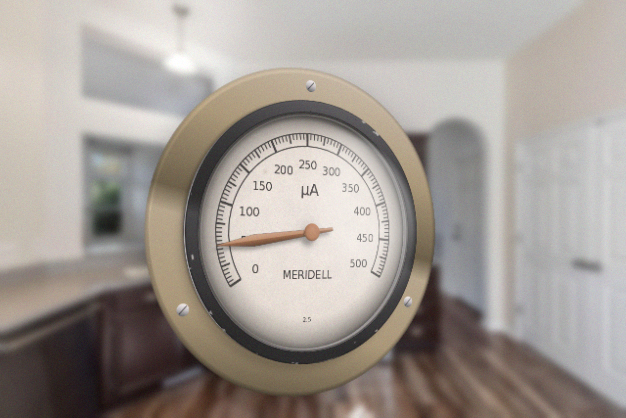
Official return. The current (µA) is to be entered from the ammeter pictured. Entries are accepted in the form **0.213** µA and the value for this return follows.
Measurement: **50** µA
